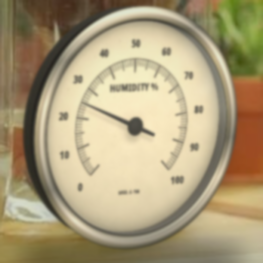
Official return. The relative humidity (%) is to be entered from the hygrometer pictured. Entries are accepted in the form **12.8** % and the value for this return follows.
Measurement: **25** %
